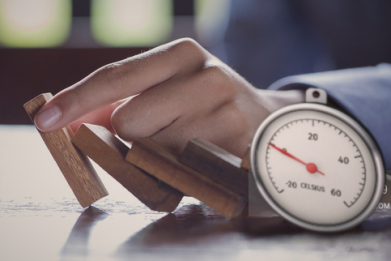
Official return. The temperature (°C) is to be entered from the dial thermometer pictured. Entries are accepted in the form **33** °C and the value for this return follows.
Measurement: **0** °C
